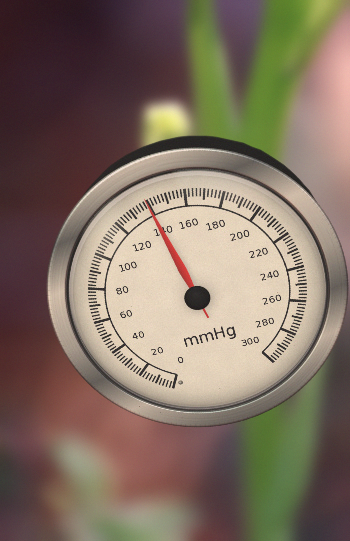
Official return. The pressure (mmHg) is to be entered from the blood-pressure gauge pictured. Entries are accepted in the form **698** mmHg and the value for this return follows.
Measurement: **140** mmHg
